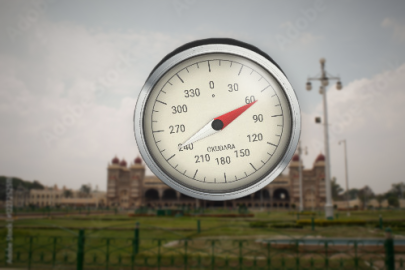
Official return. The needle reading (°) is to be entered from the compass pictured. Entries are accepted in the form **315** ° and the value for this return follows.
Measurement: **65** °
